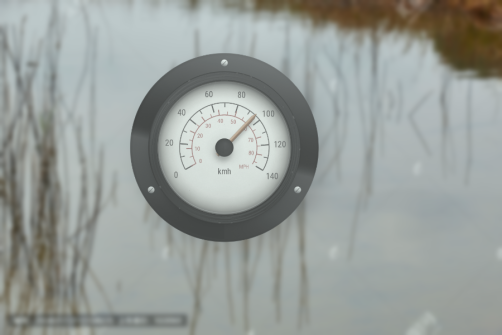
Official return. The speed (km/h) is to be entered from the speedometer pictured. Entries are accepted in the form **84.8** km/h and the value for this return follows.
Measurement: **95** km/h
